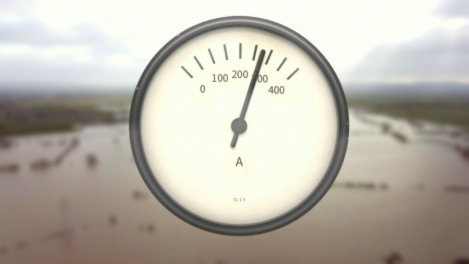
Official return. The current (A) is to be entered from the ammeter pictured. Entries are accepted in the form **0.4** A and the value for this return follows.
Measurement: **275** A
